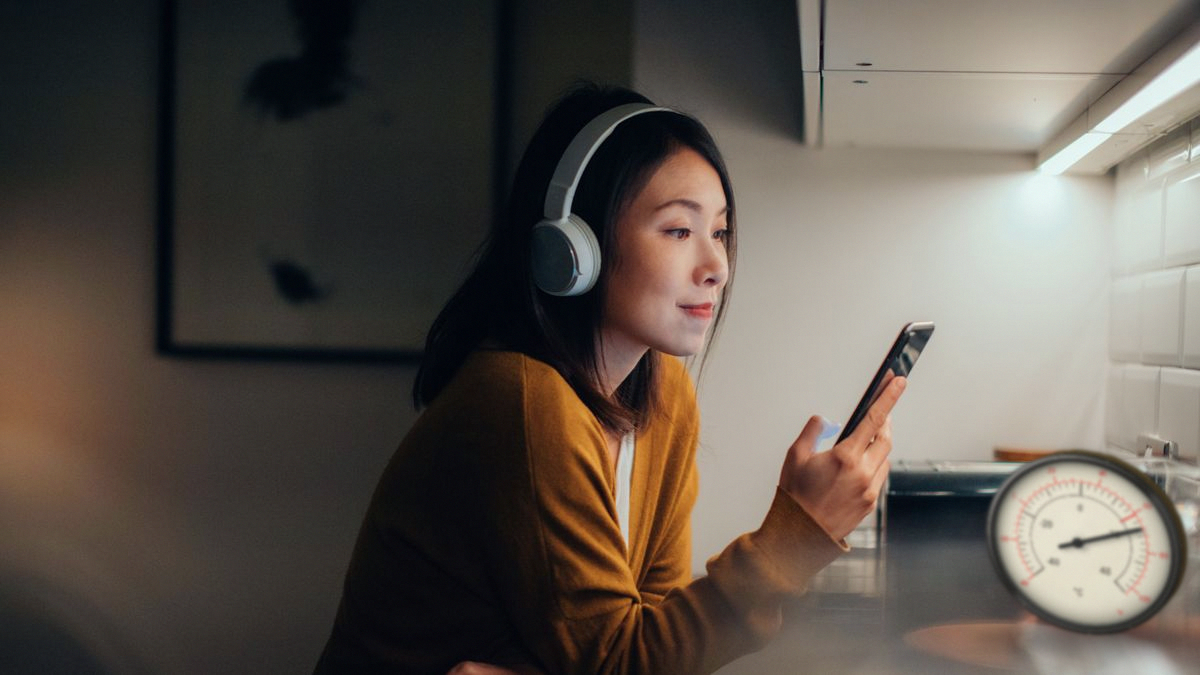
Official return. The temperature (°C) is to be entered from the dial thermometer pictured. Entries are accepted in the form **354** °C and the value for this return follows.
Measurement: **20** °C
